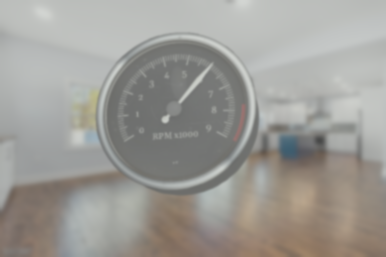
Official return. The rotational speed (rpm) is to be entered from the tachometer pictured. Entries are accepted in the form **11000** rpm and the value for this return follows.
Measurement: **6000** rpm
